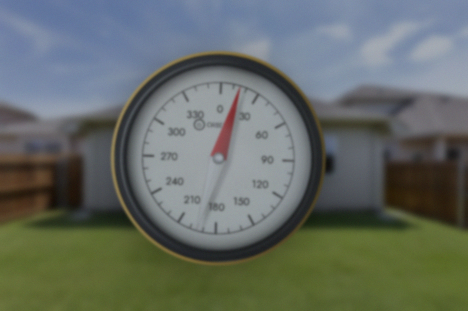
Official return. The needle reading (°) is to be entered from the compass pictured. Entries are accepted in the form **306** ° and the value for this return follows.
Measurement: **15** °
